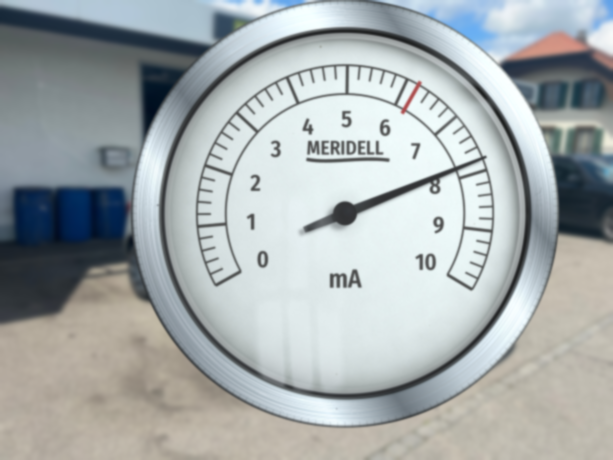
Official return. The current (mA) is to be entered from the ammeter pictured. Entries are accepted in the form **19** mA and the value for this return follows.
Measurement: **7.8** mA
